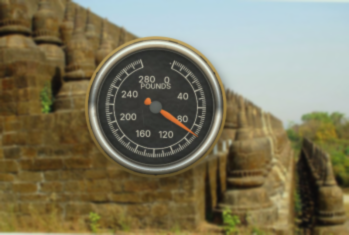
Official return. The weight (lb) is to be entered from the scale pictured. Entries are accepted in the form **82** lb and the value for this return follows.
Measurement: **90** lb
